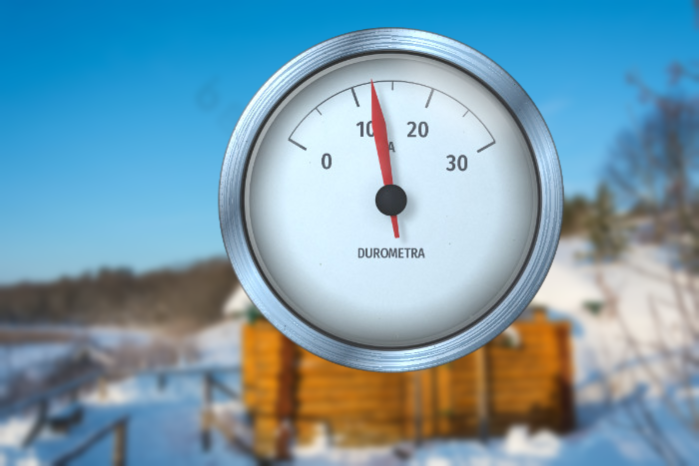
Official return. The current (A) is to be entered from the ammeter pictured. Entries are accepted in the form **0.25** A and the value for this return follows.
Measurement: **12.5** A
